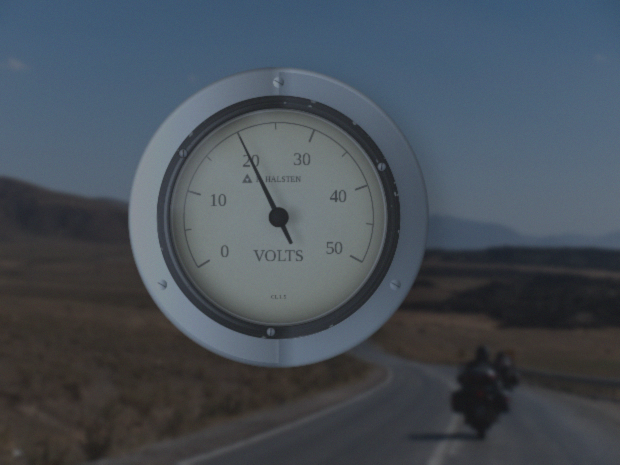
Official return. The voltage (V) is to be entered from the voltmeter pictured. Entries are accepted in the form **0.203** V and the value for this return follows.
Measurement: **20** V
